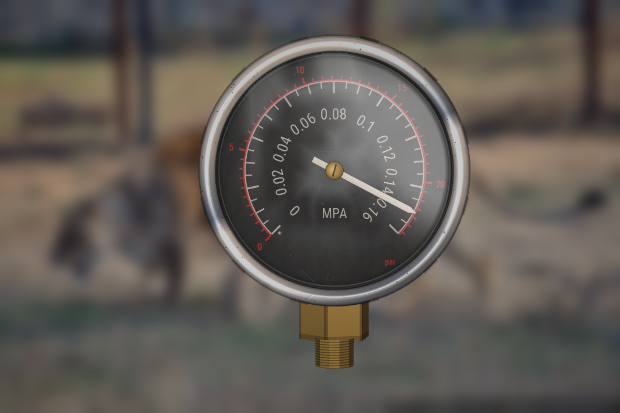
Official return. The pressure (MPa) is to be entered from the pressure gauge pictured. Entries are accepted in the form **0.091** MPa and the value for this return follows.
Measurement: **0.15** MPa
